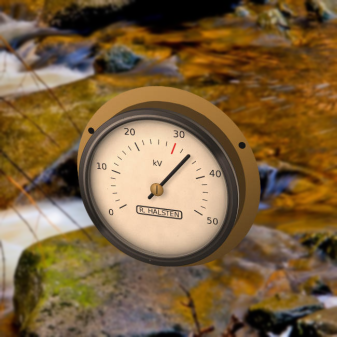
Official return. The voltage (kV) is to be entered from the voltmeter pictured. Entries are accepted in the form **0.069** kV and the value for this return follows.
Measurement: **34** kV
